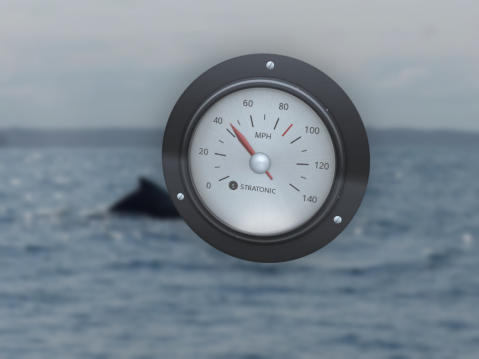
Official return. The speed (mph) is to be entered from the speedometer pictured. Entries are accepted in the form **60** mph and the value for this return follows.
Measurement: **45** mph
